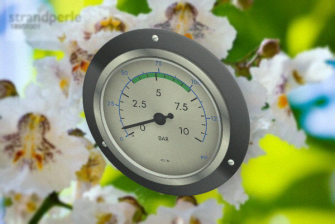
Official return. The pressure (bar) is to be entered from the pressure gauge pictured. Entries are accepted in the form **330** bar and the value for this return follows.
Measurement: **0.5** bar
